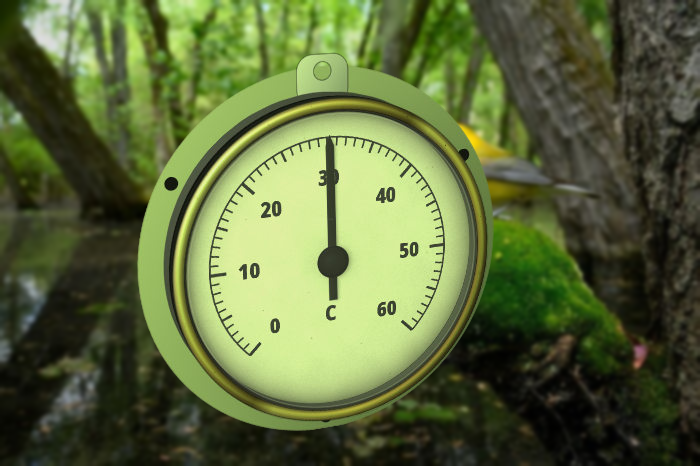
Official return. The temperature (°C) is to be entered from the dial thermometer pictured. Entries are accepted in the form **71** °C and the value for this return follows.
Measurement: **30** °C
